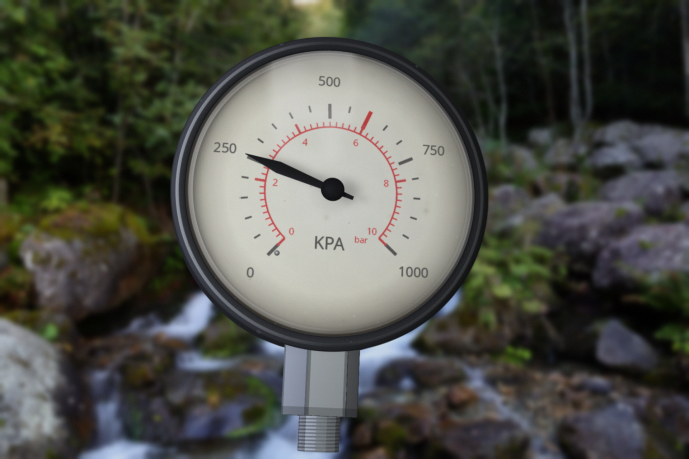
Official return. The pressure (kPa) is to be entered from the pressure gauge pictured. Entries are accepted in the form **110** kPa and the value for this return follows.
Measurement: **250** kPa
